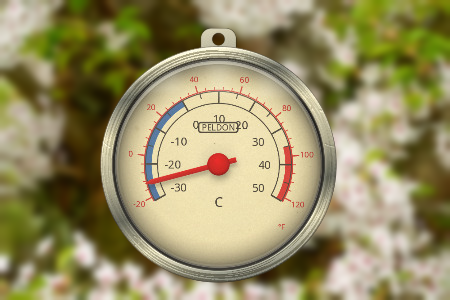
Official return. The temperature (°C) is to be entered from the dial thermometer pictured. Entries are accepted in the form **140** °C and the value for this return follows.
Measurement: **-25** °C
